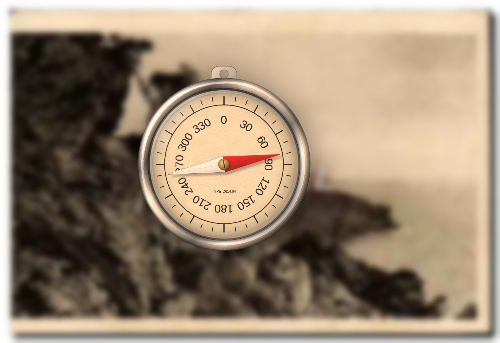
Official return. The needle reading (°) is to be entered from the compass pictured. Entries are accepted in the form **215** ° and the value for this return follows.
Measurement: **80** °
